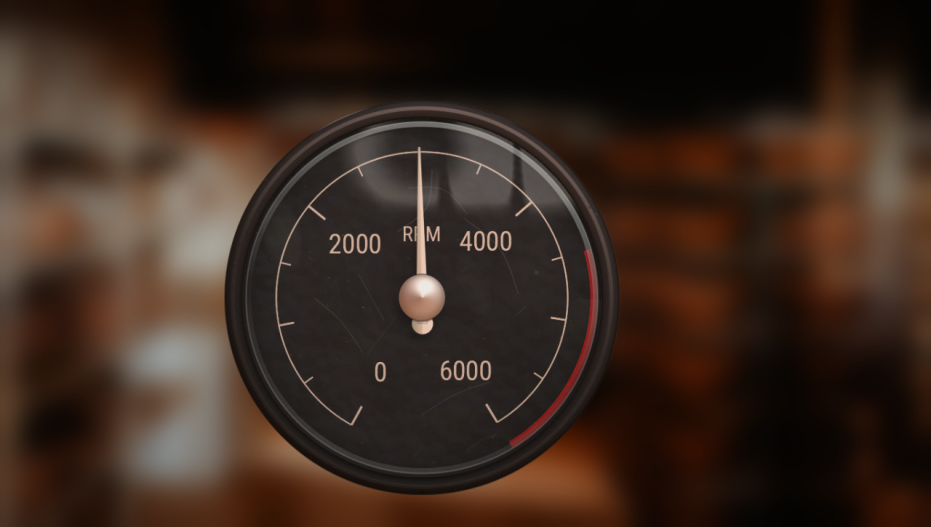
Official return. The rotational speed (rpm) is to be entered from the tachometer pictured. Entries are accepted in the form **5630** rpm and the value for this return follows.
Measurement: **3000** rpm
